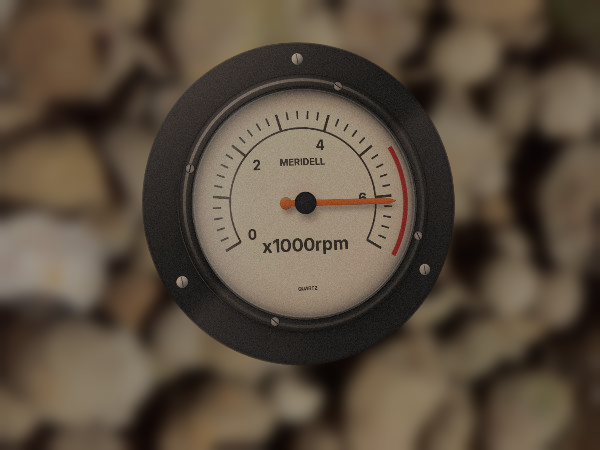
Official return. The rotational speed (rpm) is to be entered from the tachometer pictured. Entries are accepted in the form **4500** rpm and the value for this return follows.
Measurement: **6100** rpm
